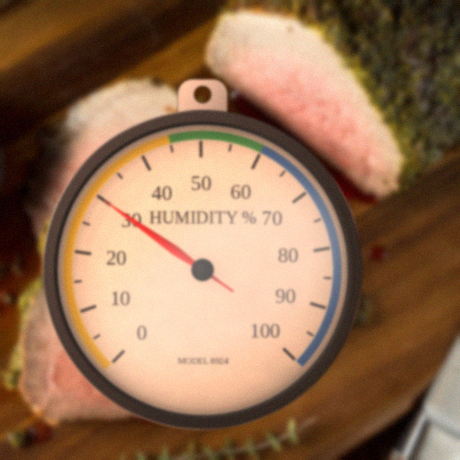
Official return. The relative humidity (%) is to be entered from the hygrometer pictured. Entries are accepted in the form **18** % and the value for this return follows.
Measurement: **30** %
